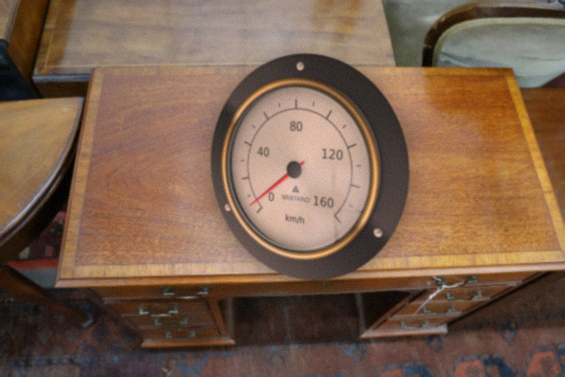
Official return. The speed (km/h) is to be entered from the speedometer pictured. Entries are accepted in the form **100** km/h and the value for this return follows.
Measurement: **5** km/h
